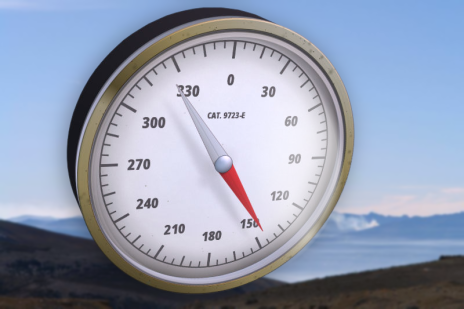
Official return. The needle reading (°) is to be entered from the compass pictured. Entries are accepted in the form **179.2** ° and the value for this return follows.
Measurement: **145** °
